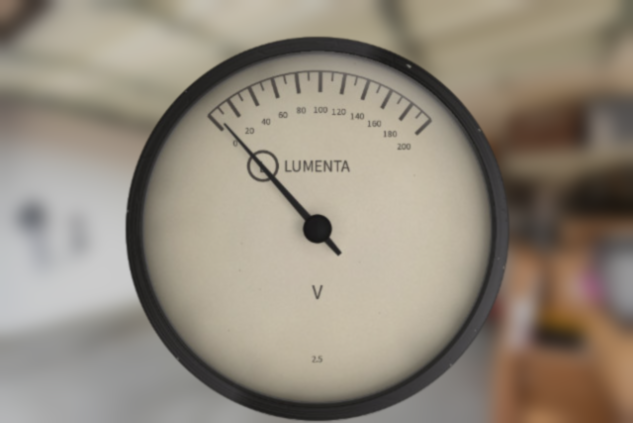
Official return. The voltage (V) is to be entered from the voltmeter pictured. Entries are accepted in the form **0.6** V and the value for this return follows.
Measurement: **5** V
